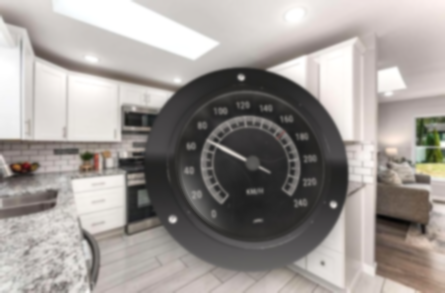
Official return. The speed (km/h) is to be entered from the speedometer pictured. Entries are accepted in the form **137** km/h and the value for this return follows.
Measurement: **70** km/h
